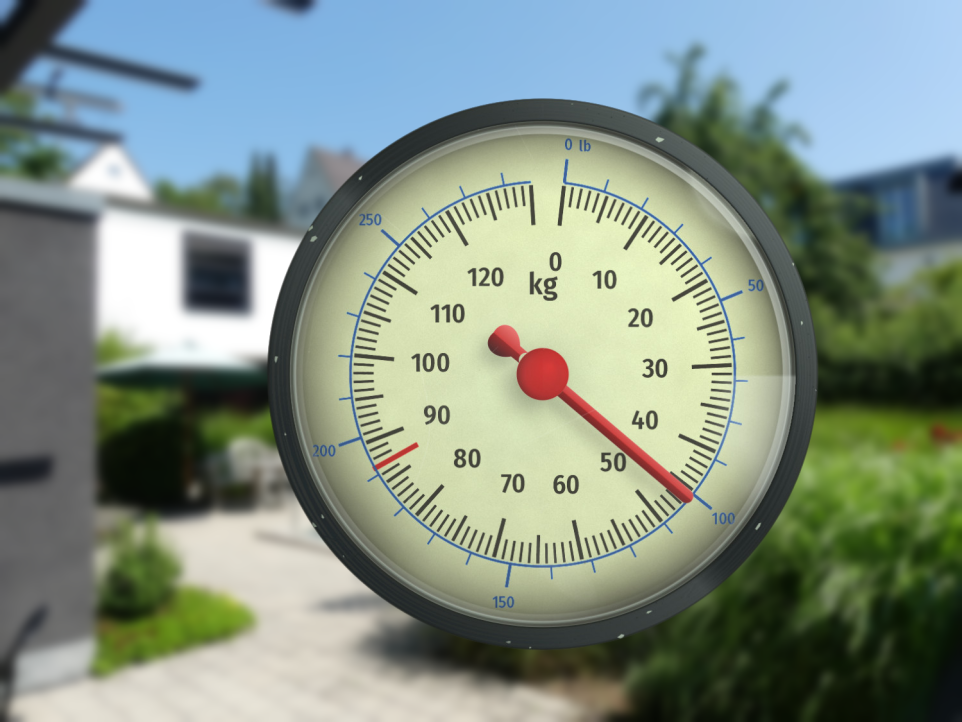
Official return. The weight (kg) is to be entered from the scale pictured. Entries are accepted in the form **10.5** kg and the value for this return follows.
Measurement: **46** kg
